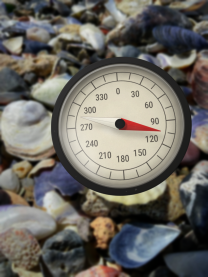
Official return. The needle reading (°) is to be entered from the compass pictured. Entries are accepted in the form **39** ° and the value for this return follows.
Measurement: **105** °
